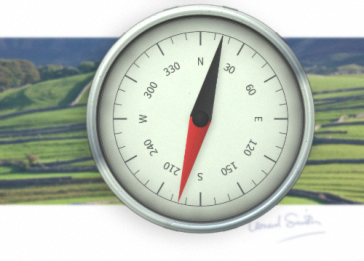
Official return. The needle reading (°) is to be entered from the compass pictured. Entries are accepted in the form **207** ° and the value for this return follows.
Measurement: **195** °
